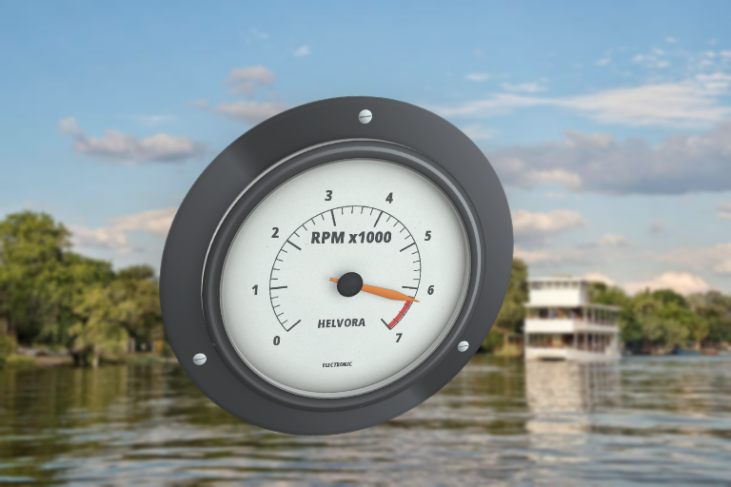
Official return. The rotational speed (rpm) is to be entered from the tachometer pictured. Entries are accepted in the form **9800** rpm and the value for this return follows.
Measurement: **6200** rpm
